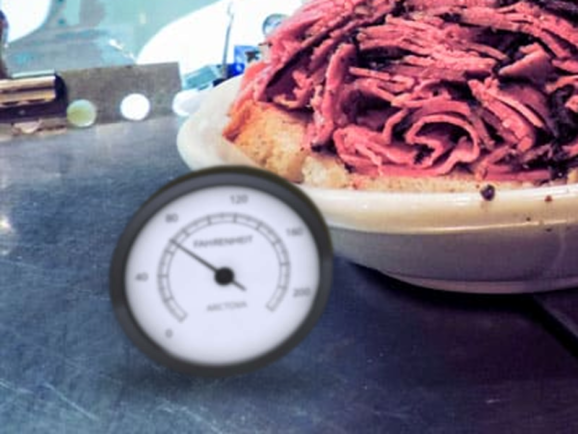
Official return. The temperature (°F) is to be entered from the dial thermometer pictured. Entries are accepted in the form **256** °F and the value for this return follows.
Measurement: **70** °F
